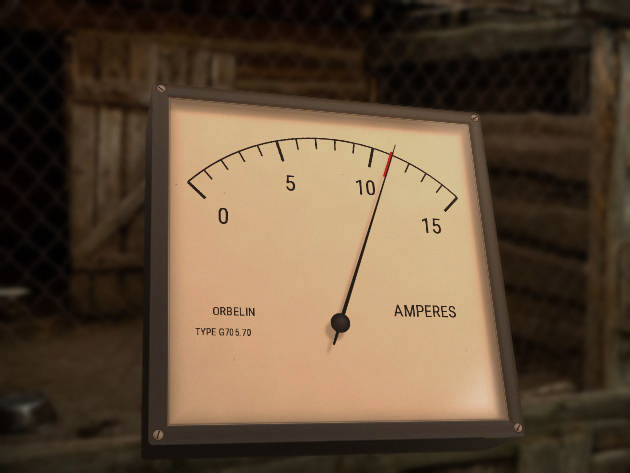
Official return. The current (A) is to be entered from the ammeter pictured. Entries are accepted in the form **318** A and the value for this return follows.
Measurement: **11** A
